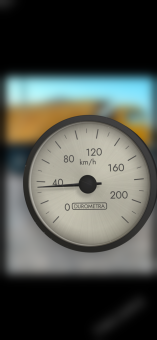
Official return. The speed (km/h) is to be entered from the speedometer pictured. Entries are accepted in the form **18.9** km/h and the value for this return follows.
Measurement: **35** km/h
